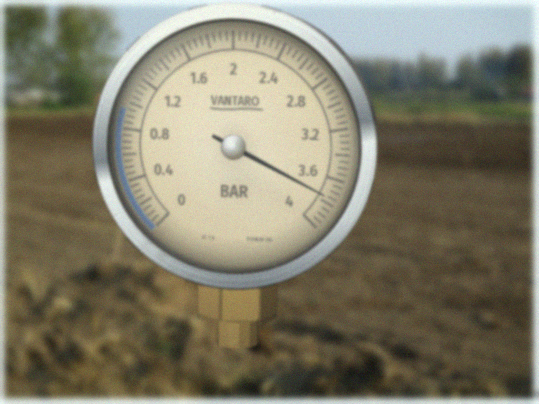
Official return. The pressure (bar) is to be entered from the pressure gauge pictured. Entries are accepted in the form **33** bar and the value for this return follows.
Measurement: **3.75** bar
